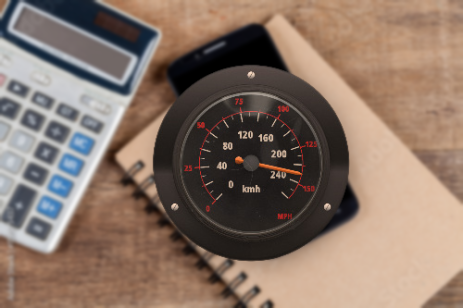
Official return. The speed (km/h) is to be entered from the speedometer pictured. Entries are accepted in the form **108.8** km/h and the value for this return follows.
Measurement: **230** km/h
